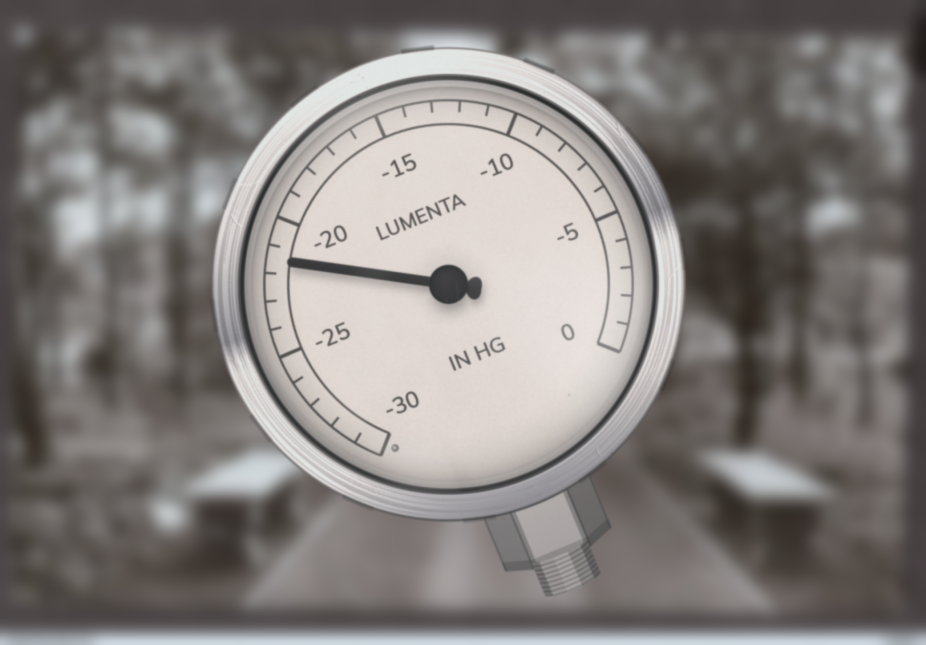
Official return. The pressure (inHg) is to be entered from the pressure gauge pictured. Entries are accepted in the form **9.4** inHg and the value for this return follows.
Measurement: **-21.5** inHg
